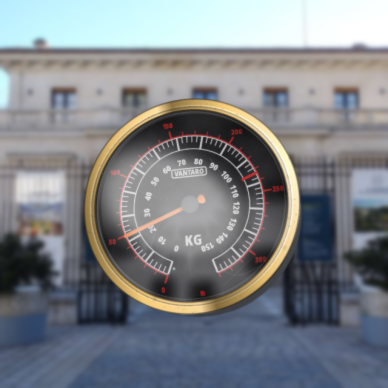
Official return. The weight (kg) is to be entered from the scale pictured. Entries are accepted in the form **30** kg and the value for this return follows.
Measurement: **22** kg
